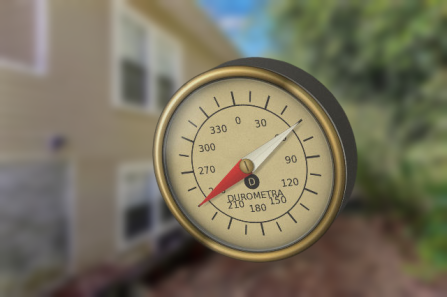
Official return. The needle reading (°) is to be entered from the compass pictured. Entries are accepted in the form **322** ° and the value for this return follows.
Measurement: **240** °
